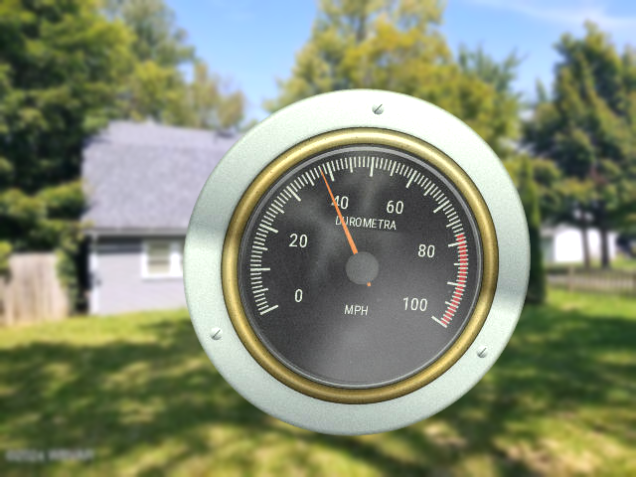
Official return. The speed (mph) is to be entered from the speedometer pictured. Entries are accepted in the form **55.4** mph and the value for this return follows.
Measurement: **38** mph
